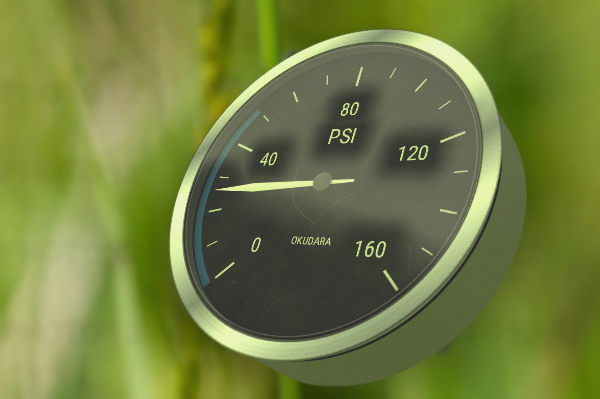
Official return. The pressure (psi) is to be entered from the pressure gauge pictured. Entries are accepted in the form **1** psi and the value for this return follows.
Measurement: **25** psi
